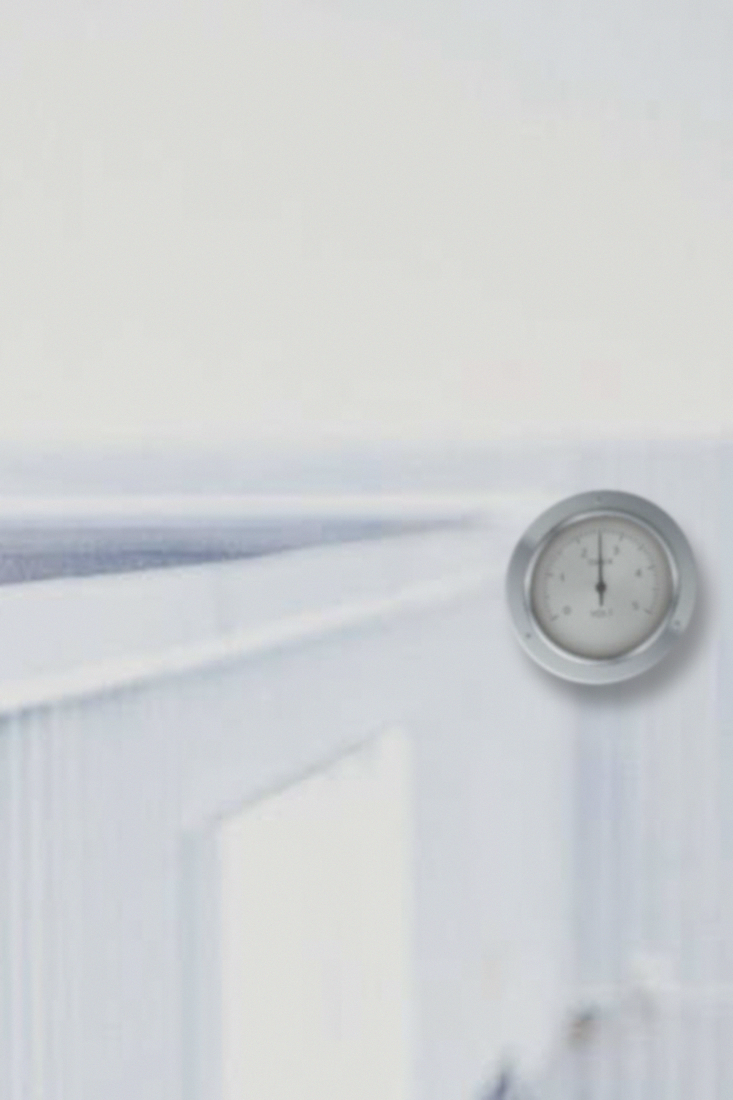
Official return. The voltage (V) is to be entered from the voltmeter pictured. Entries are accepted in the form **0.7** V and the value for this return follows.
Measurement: **2.5** V
